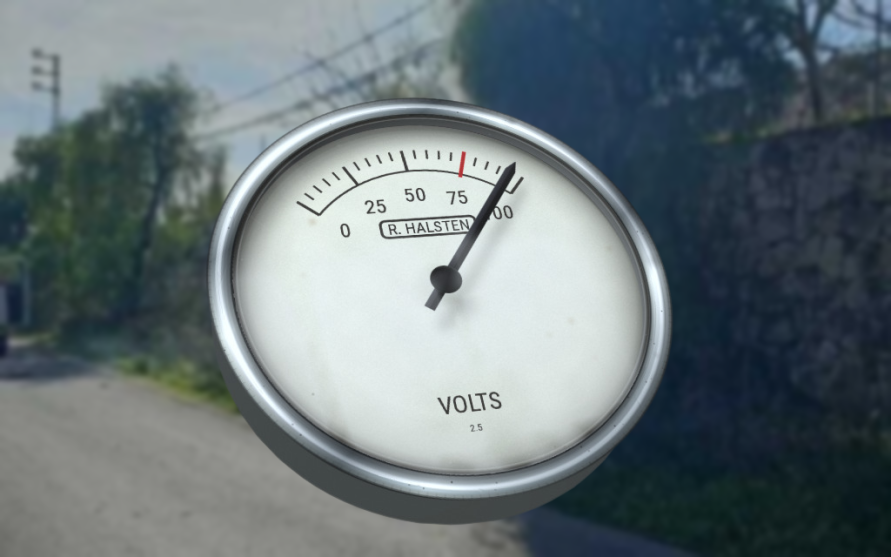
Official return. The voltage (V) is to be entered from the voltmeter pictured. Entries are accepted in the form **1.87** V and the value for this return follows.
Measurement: **95** V
